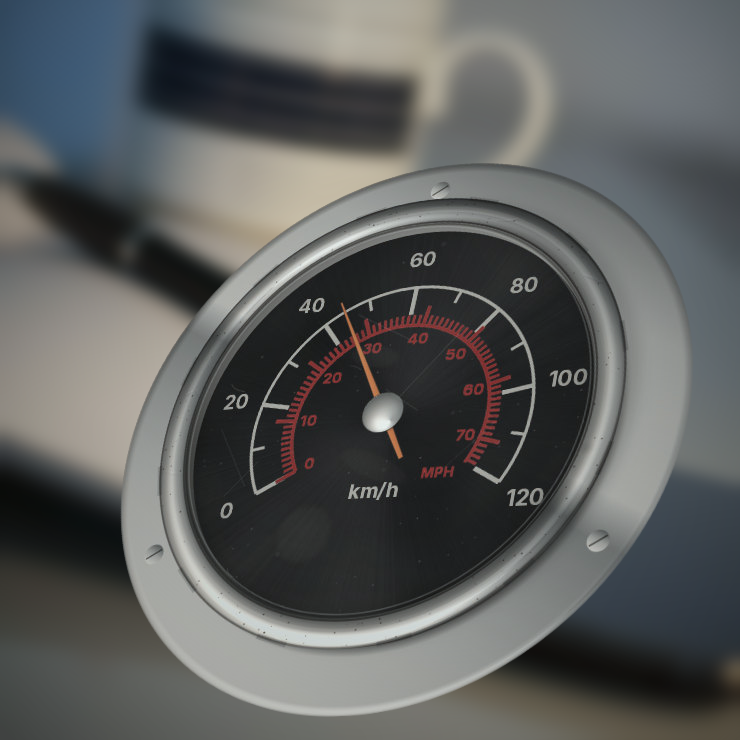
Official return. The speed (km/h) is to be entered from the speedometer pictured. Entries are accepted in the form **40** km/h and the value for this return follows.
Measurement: **45** km/h
